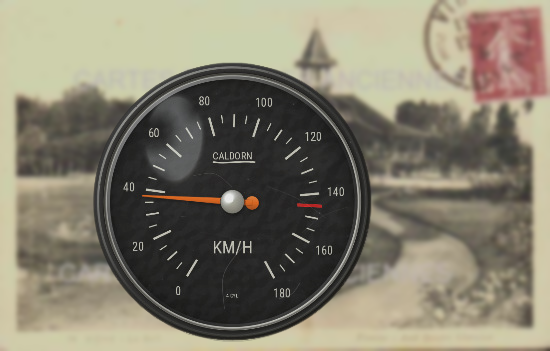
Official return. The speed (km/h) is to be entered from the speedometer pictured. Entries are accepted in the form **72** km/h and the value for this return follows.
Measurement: **37.5** km/h
